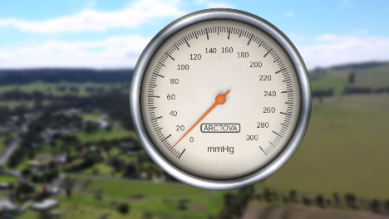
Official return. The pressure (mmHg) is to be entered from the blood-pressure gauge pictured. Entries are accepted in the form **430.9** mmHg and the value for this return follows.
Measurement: **10** mmHg
